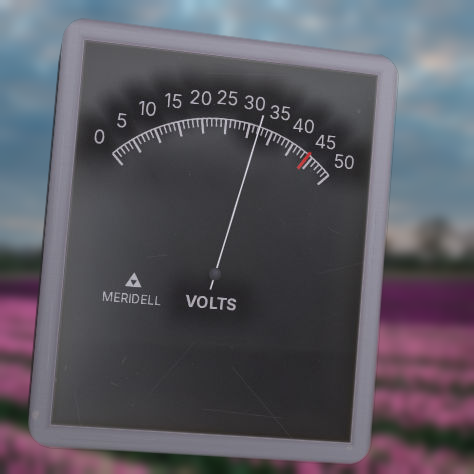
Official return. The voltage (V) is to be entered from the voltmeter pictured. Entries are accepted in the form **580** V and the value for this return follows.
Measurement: **32** V
